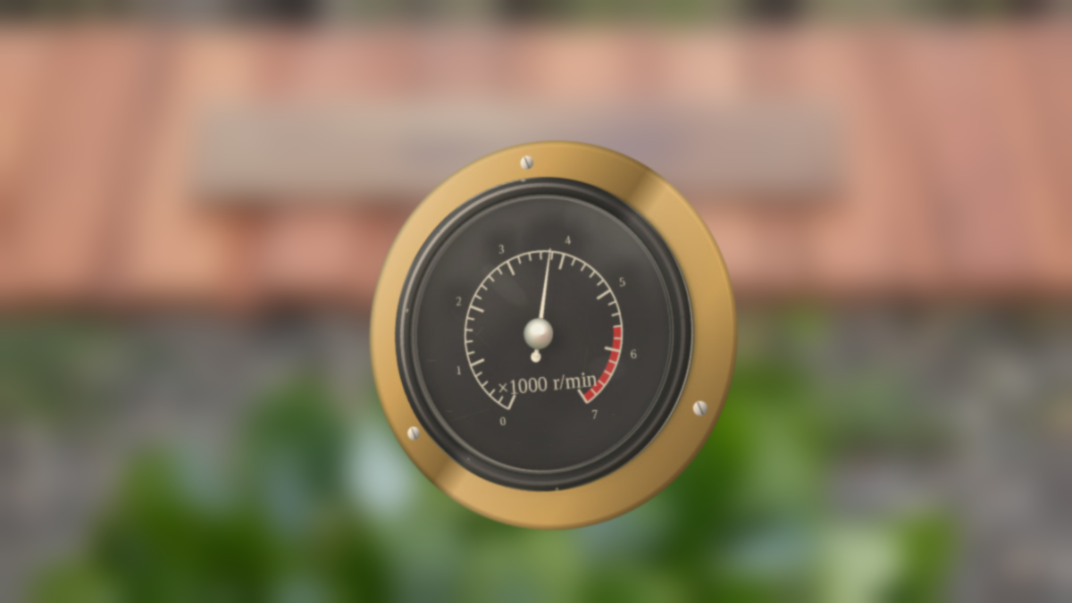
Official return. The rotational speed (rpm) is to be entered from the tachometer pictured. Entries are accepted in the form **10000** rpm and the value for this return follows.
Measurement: **3800** rpm
